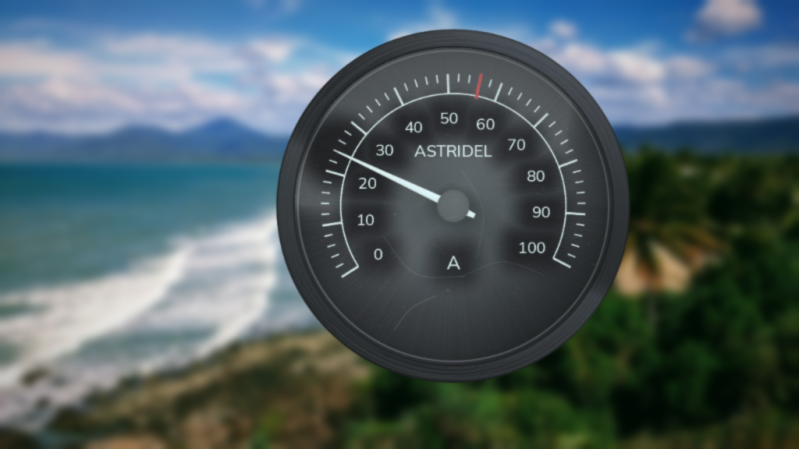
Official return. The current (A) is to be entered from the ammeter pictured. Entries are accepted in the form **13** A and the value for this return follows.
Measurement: **24** A
